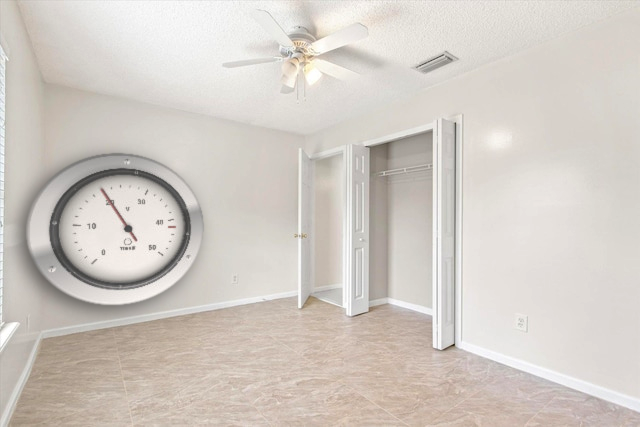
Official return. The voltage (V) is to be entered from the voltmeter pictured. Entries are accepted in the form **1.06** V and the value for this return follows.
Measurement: **20** V
